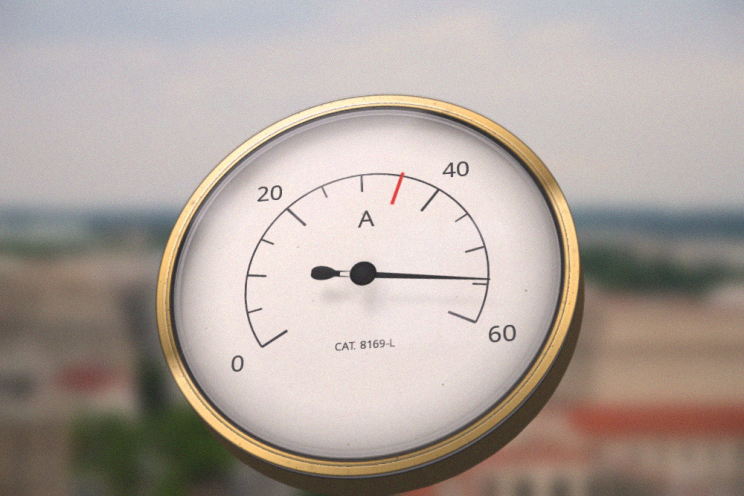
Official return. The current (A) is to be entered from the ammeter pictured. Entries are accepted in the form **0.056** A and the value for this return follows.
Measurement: **55** A
